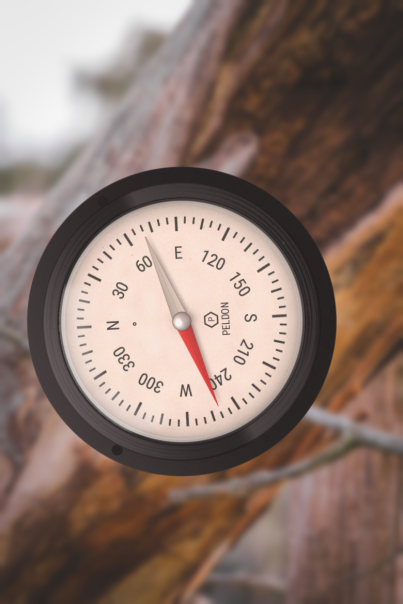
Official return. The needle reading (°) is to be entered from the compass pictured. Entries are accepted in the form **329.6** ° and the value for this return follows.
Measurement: **250** °
